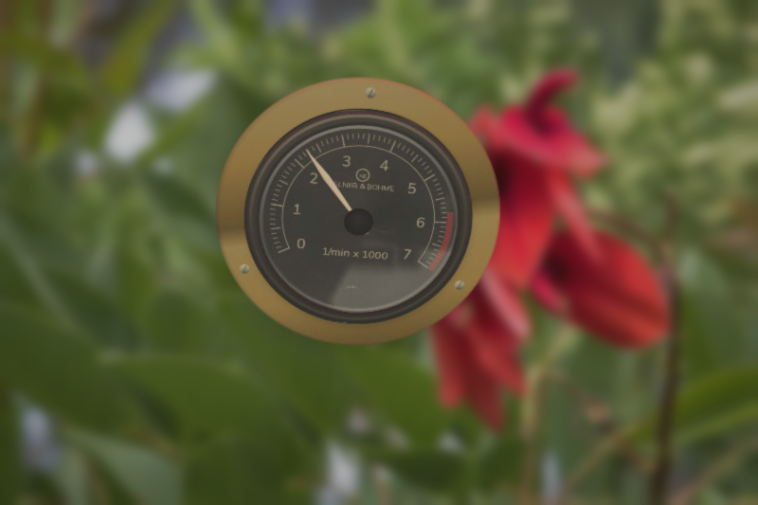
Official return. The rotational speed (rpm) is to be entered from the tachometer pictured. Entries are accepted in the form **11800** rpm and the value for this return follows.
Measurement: **2300** rpm
